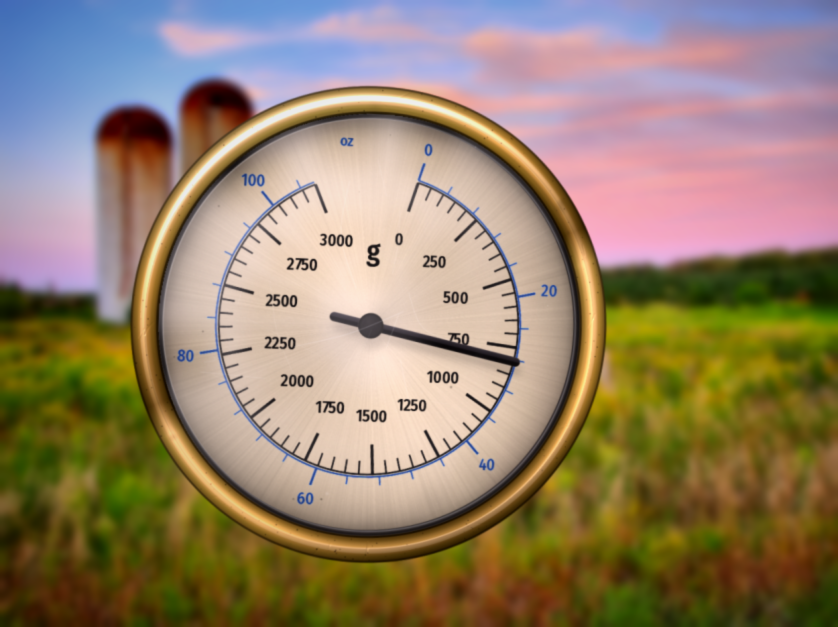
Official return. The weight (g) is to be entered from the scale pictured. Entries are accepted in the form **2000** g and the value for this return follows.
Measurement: **800** g
